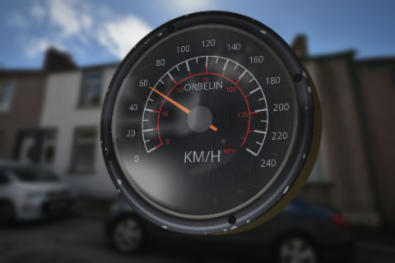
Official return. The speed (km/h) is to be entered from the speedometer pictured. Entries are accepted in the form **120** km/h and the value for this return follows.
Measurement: **60** km/h
